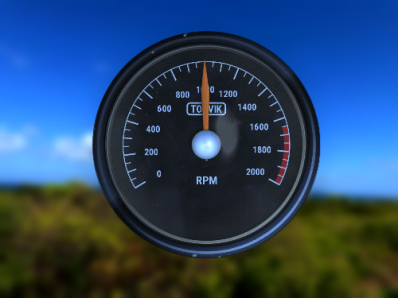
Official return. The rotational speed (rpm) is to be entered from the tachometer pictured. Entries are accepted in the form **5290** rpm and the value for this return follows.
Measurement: **1000** rpm
